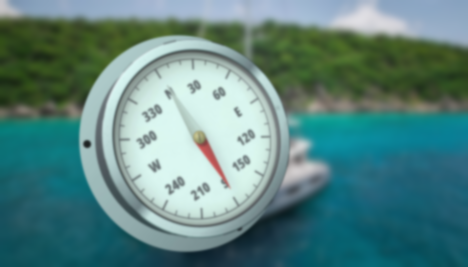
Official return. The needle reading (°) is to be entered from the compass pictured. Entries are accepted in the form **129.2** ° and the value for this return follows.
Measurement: **180** °
